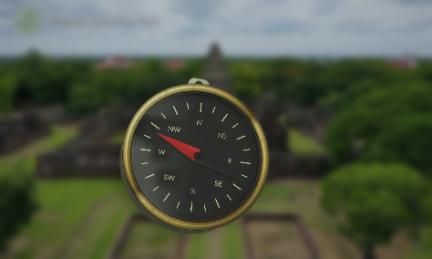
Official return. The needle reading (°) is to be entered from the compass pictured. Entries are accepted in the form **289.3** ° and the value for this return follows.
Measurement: **292.5** °
